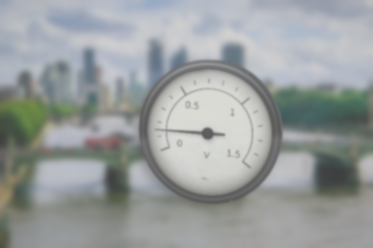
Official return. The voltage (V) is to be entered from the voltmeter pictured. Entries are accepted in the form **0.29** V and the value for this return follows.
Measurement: **0.15** V
